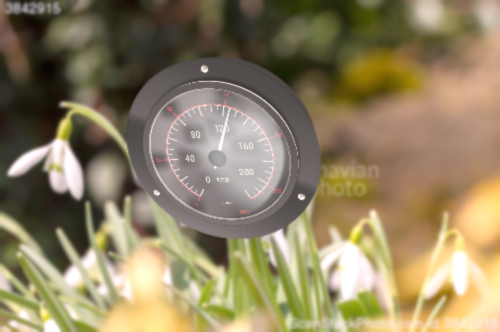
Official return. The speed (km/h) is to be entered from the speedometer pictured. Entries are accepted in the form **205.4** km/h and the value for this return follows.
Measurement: **125** km/h
